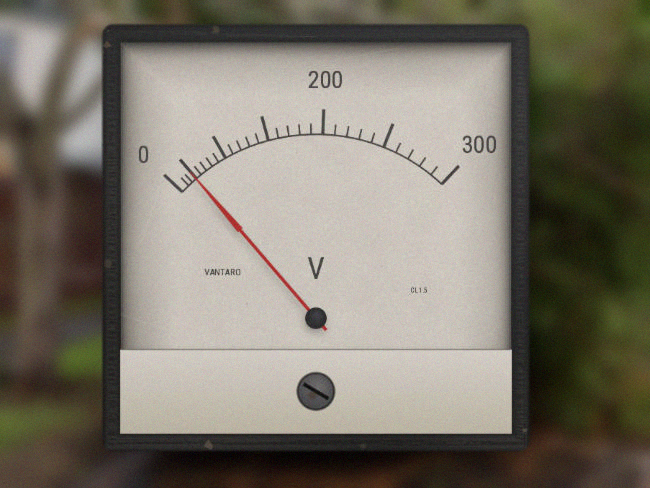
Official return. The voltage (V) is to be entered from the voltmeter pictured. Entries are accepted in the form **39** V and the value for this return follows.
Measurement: **50** V
